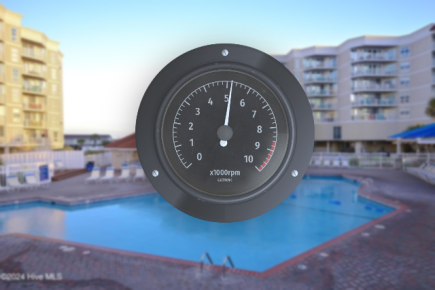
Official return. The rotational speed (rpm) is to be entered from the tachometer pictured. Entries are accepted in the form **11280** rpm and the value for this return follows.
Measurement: **5200** rpm
